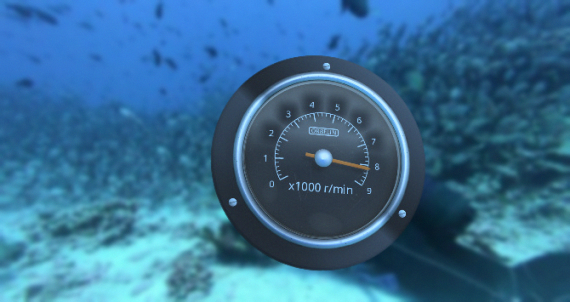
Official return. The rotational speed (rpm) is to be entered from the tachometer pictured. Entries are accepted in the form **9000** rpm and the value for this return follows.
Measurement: **8200** rpm
